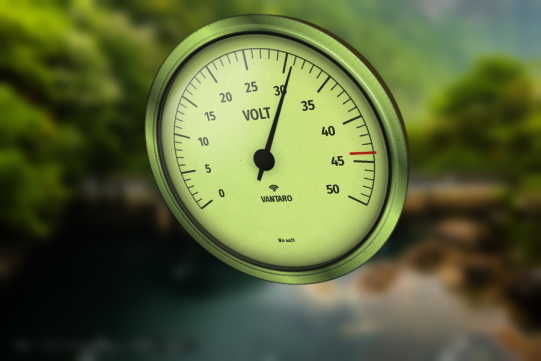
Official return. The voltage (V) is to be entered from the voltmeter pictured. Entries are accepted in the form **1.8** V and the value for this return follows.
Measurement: **31** V
